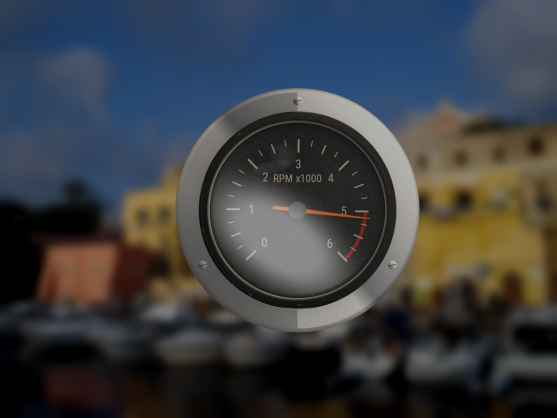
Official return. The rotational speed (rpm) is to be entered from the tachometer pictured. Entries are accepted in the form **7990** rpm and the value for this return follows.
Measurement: **5125** rpm
